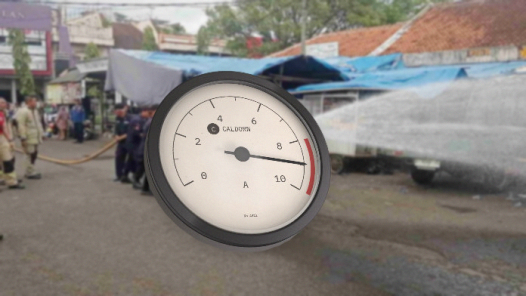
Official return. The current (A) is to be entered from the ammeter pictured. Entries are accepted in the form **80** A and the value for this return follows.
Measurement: **9** A
